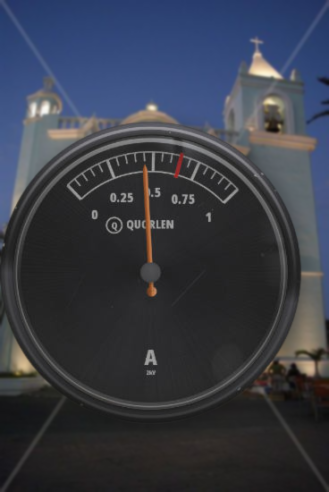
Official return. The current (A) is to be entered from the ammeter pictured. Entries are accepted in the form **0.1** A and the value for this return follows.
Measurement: **0.45** A
